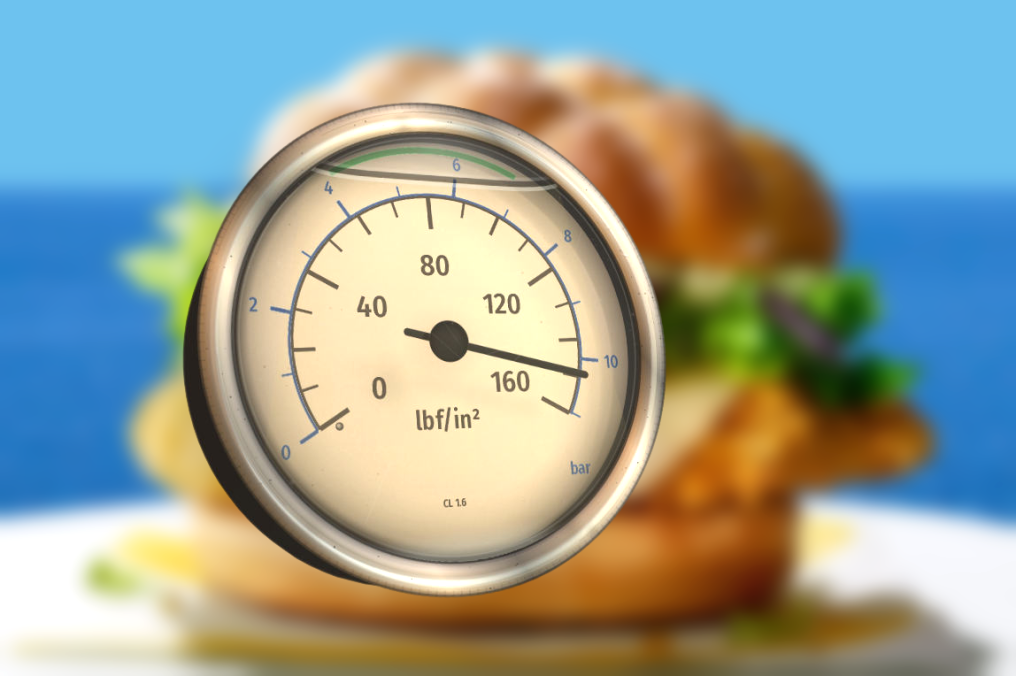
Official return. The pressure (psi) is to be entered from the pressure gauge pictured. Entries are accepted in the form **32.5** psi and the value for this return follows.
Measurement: **150** psi
